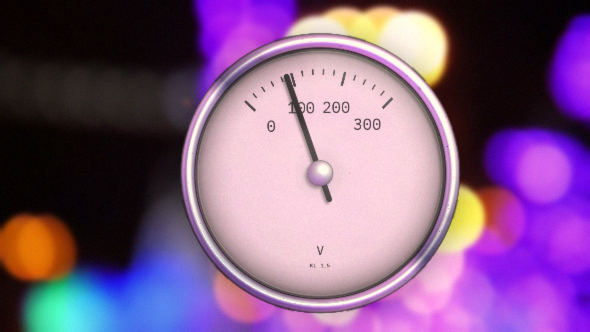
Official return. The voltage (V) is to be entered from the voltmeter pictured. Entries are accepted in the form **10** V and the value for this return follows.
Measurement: **90** V
